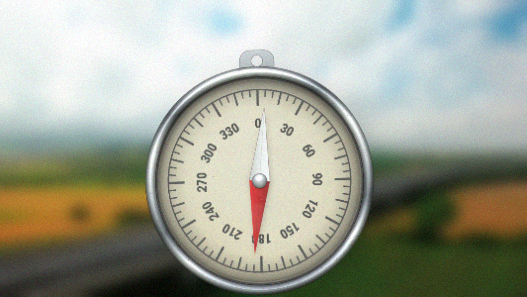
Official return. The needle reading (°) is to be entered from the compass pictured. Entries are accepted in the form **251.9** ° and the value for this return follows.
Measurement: **185** °
